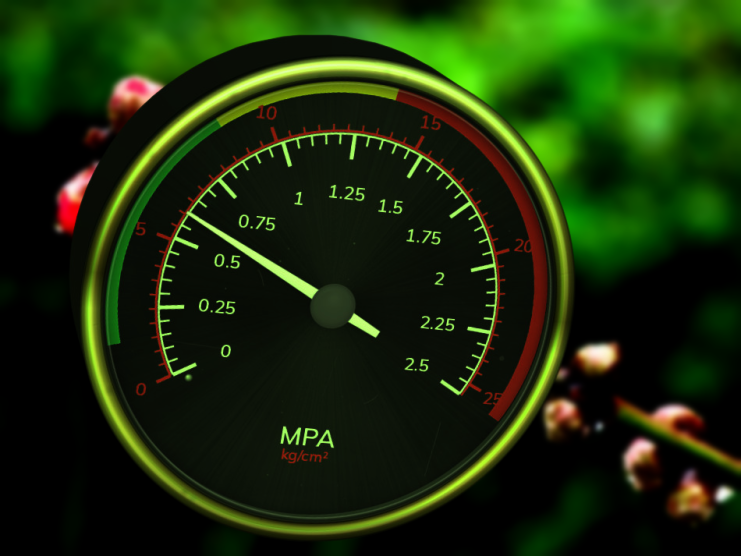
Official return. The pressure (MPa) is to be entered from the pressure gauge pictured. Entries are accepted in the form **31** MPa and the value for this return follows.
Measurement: **0.6** MPa
